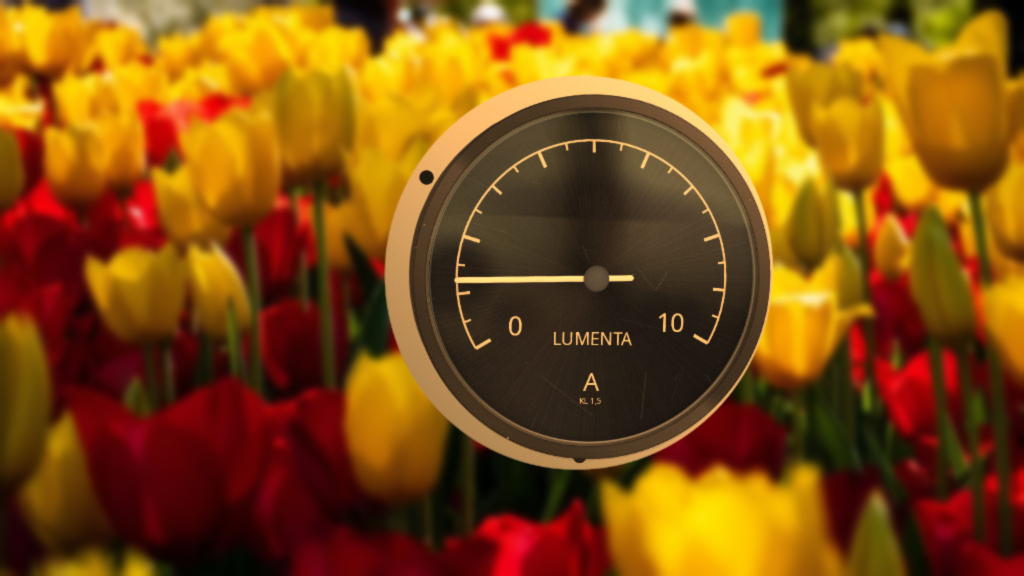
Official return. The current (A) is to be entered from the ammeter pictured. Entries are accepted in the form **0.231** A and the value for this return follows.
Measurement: **1.25** A
